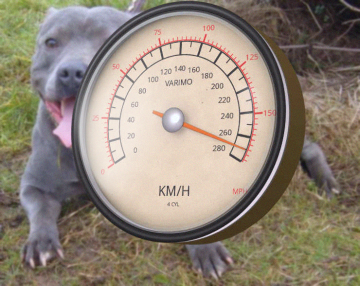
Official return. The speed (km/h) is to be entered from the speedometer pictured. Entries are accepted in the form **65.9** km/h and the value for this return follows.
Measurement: **270** km/h
